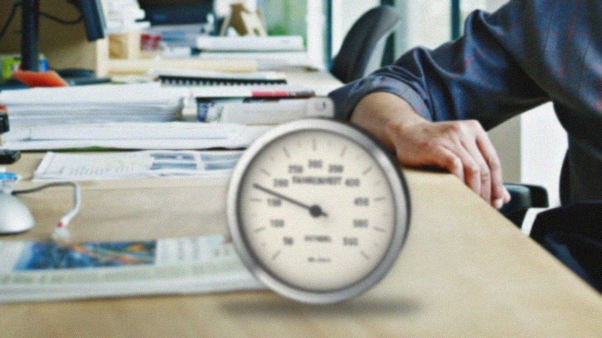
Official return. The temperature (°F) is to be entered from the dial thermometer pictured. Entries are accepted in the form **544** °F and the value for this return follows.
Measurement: **175** °F
